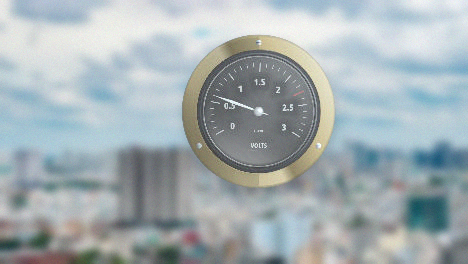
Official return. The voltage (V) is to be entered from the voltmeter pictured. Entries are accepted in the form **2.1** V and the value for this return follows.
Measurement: **0.6** V
